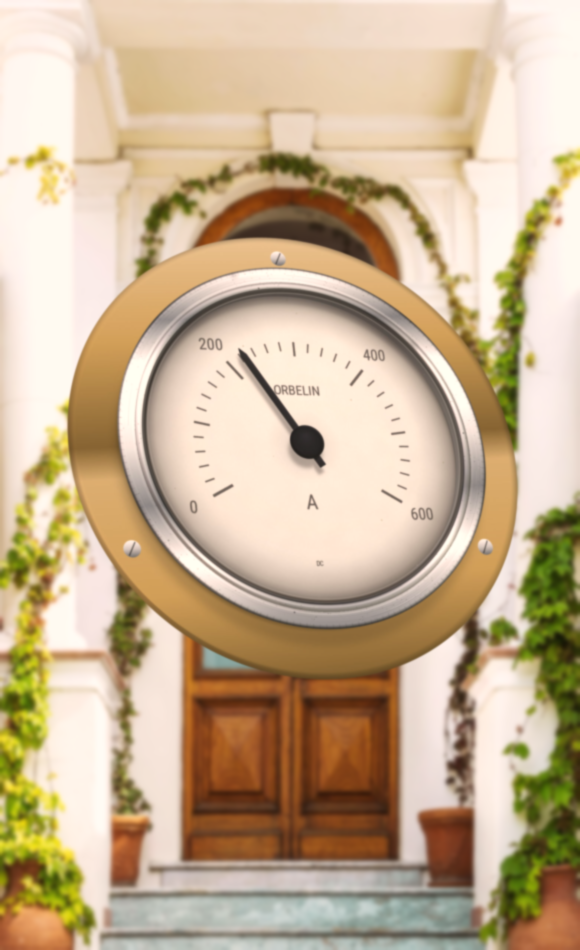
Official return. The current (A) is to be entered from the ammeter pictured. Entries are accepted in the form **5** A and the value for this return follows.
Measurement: **220** A
